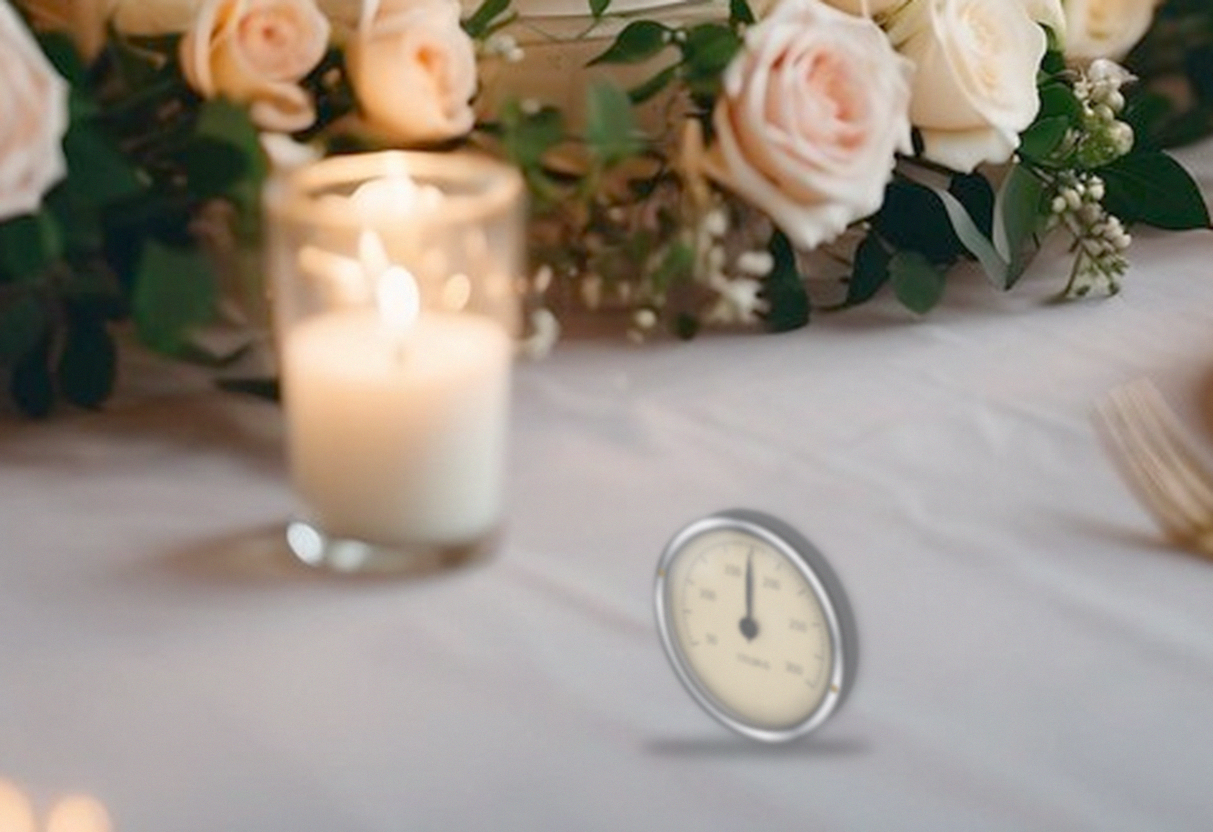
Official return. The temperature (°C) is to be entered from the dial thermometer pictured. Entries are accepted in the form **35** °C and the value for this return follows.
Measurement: **175** °C
